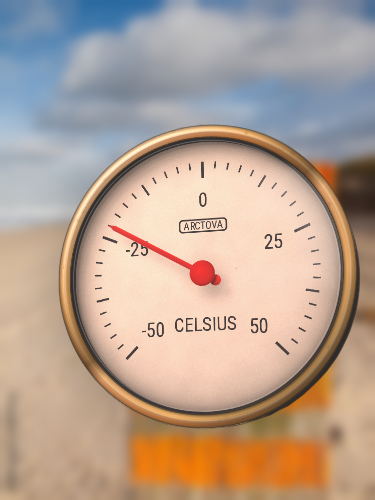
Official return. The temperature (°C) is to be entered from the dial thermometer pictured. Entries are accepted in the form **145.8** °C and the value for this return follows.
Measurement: **-22.5** °C
